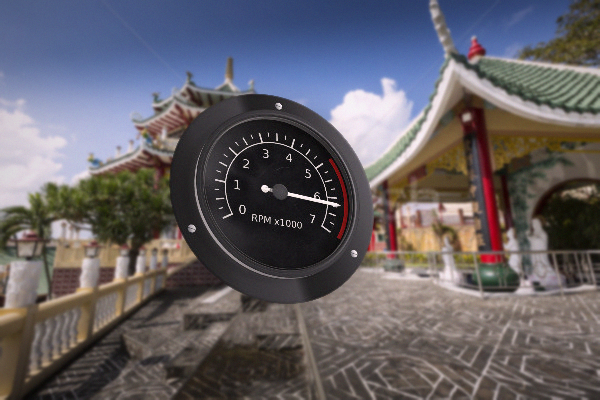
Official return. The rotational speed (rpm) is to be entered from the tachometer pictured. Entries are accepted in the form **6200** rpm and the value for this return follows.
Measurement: **6250** rpm
